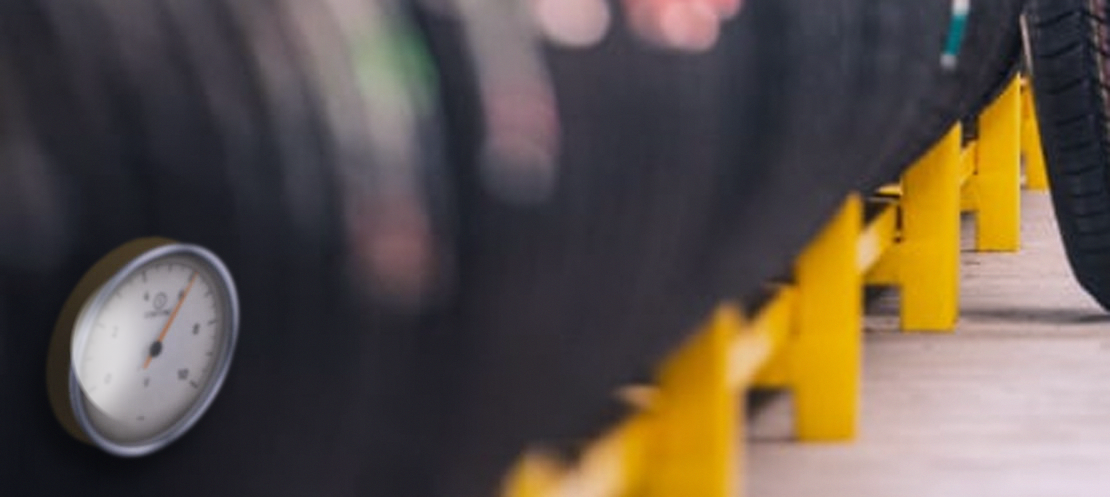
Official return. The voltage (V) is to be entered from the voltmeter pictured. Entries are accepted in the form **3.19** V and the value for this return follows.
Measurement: **6** V
